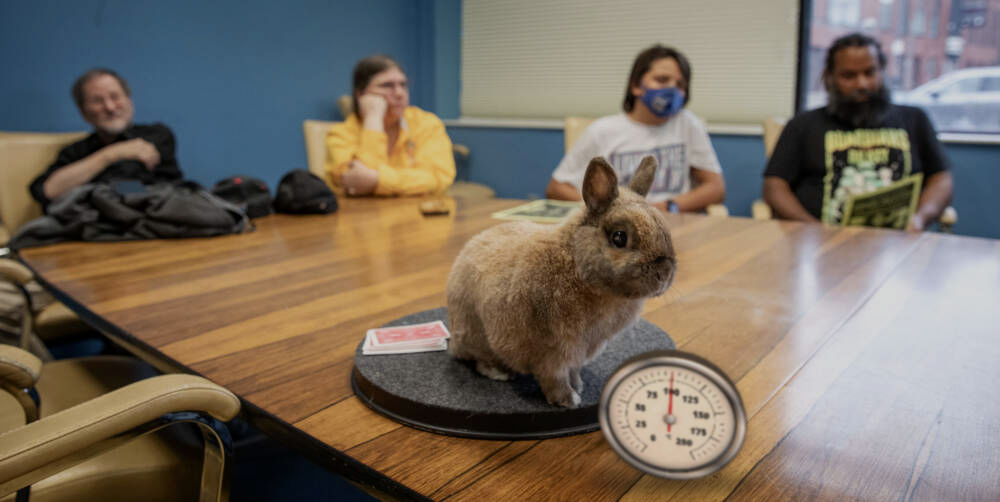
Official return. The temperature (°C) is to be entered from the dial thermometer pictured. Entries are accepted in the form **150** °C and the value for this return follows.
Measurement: **100** °C
